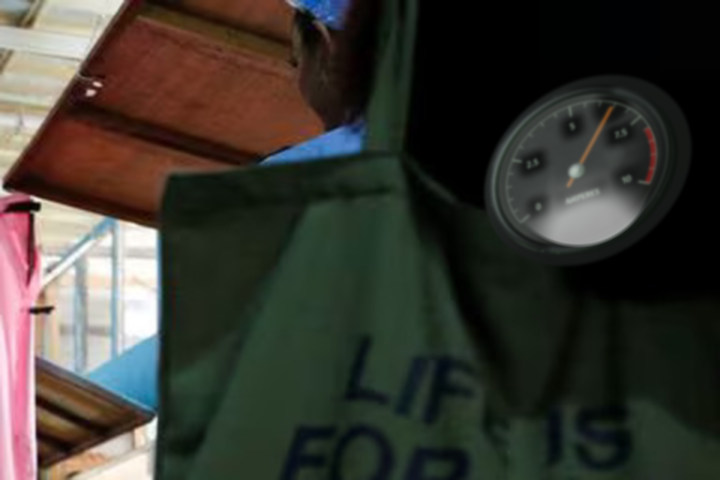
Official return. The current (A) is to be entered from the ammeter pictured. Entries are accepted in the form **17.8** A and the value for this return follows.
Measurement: **6.5** A
